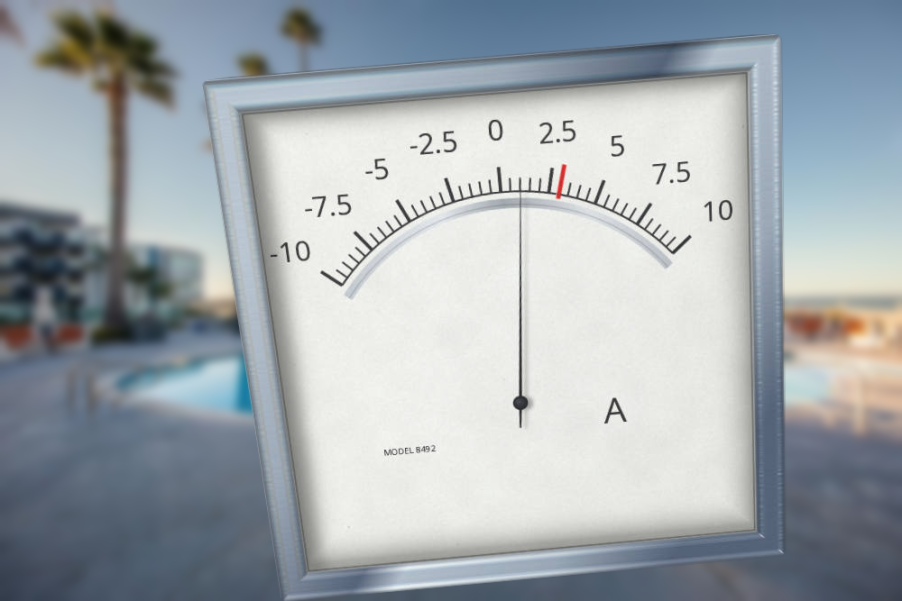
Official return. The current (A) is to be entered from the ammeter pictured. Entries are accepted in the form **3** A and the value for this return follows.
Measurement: **1** A
